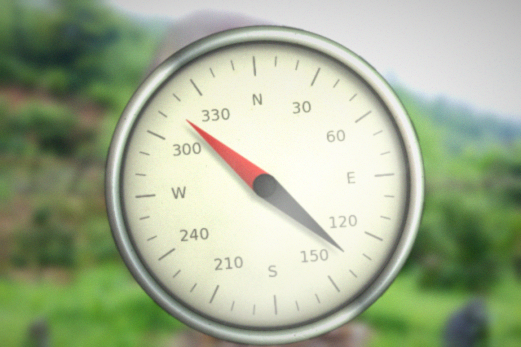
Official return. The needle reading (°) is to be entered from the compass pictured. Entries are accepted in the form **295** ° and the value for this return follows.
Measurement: **315** °
